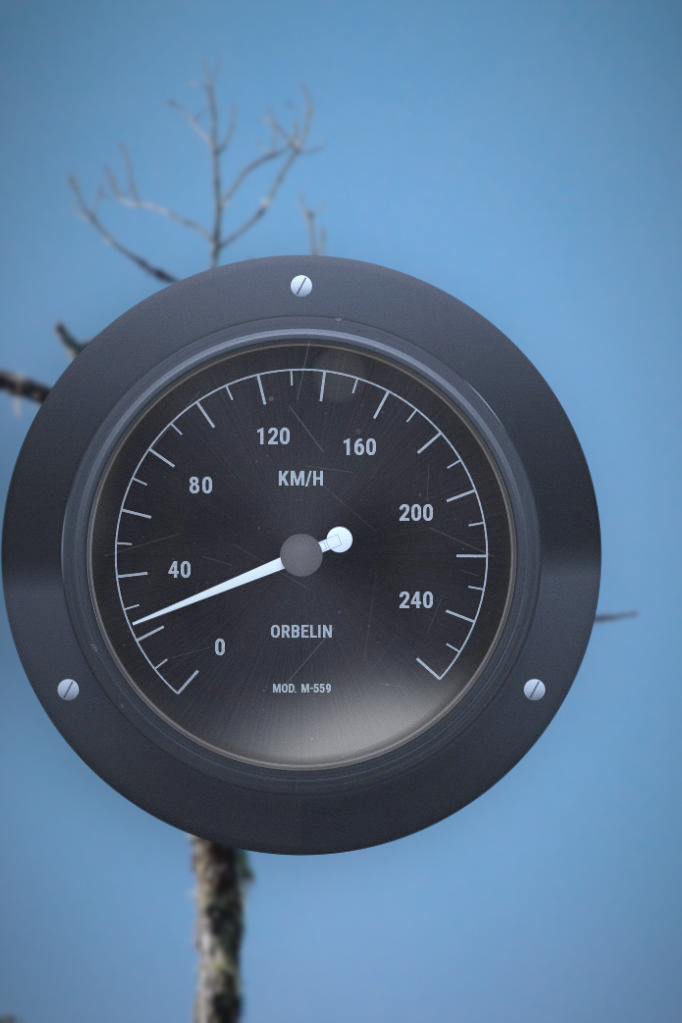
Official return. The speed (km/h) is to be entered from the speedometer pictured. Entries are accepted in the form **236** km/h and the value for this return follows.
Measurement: **25** km/h
